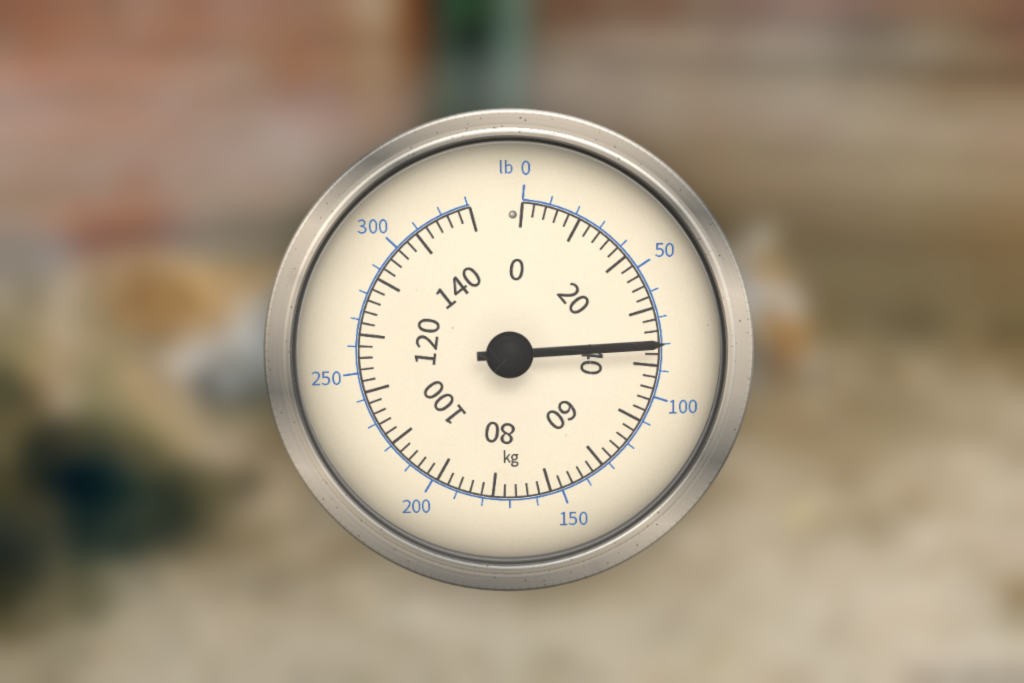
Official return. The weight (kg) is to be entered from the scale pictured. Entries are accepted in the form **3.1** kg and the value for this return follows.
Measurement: **36** kg
